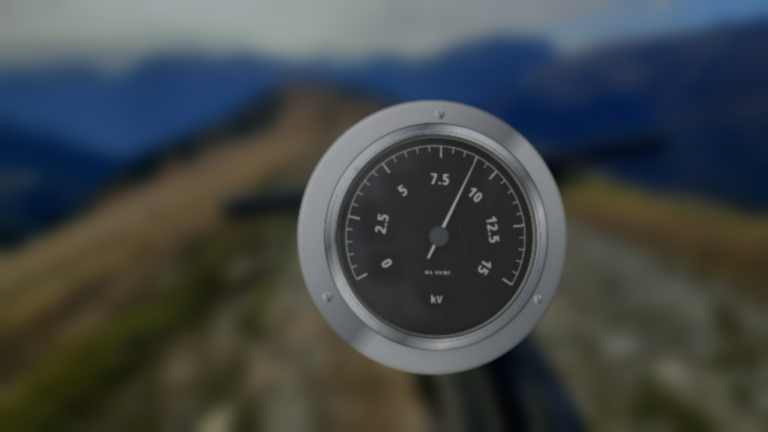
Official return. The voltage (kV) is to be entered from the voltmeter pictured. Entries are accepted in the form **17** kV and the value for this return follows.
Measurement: **9** kV
